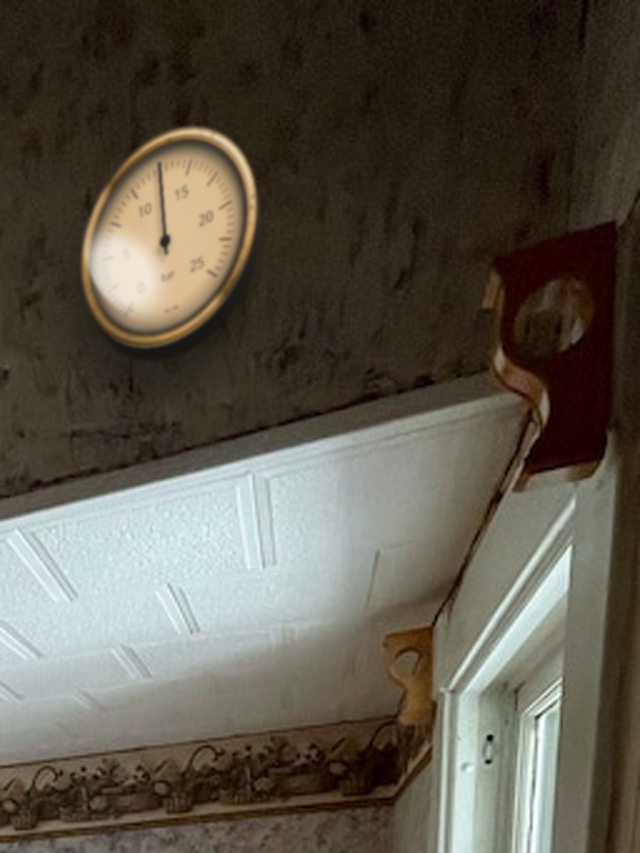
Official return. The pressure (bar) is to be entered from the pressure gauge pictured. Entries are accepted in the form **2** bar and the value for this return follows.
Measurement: **12.5** bar
